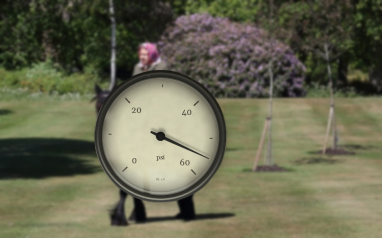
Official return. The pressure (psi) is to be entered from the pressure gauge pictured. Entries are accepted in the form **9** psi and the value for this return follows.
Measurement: **55** psi
